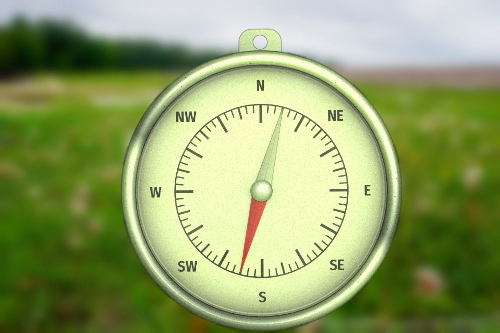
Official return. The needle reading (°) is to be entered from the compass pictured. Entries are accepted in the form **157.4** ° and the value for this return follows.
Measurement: **195** °
